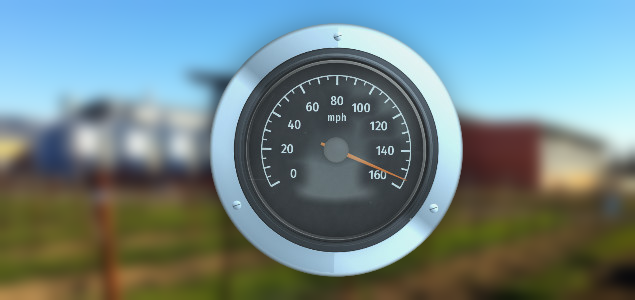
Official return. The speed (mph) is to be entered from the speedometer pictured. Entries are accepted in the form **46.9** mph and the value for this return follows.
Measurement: **155** mph
